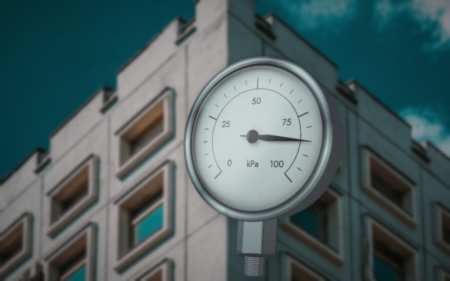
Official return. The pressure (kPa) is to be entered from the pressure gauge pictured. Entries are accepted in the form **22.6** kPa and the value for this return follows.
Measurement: **85** kPa
